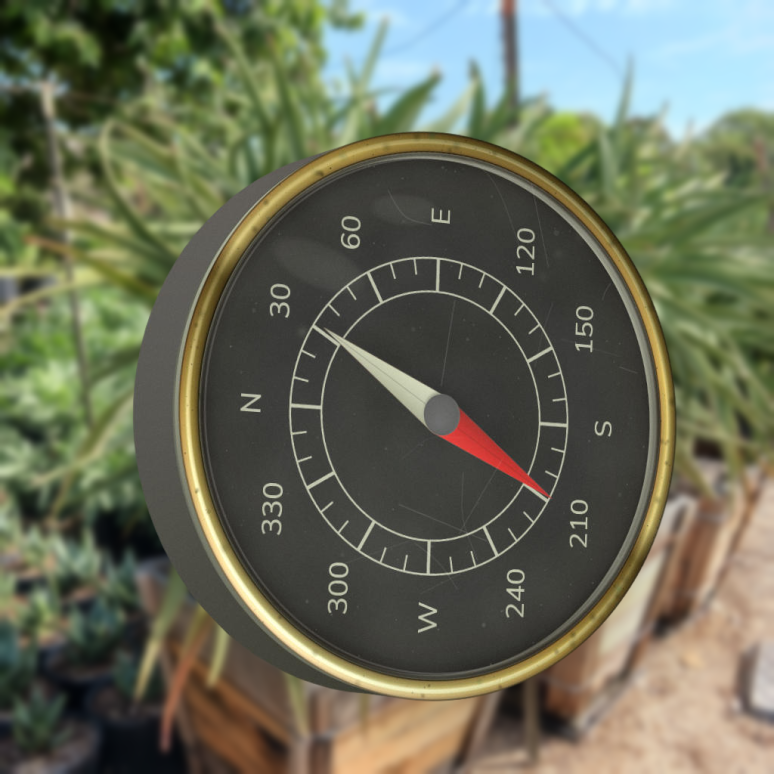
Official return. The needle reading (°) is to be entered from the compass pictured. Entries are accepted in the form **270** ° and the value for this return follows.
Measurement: **210** °
